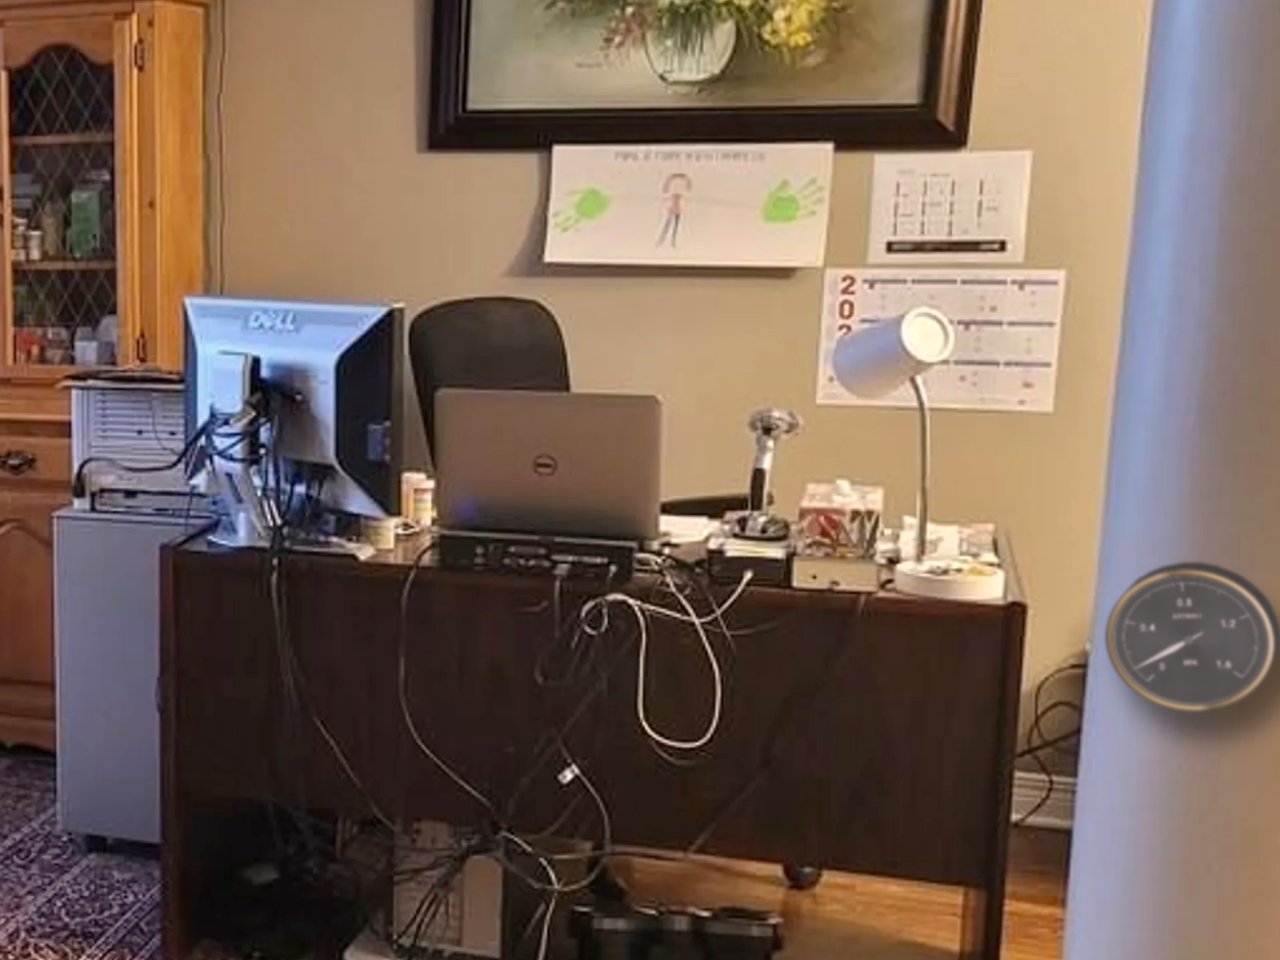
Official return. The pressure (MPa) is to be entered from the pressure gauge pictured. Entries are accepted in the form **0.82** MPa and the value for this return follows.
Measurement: **0.1** MPa
